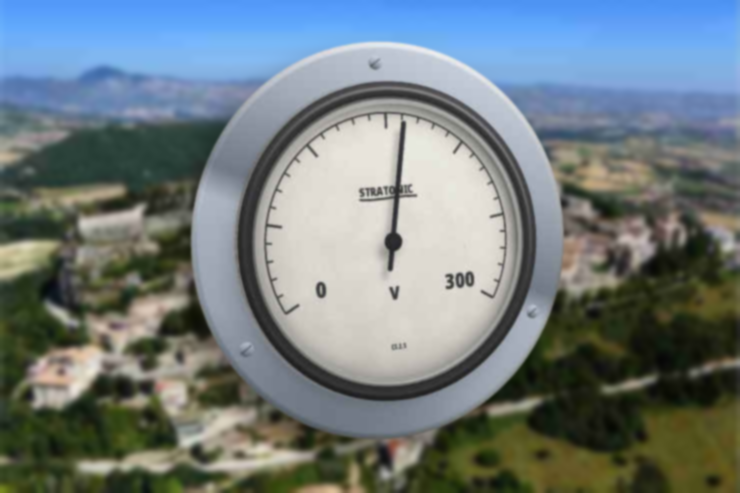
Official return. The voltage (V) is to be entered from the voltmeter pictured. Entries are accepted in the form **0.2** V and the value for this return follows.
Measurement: **160** V
